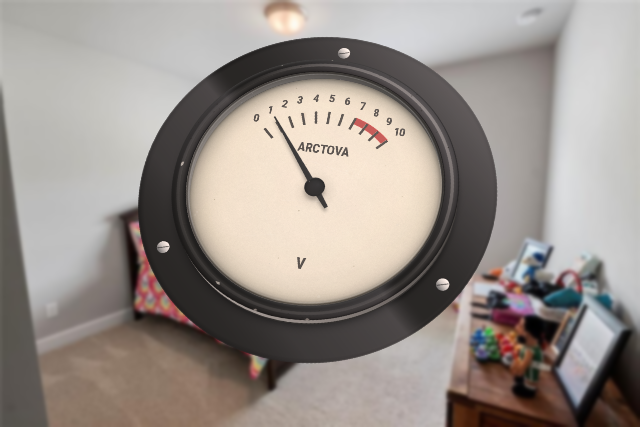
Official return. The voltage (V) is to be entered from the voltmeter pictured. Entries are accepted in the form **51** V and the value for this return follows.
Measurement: **1** V
